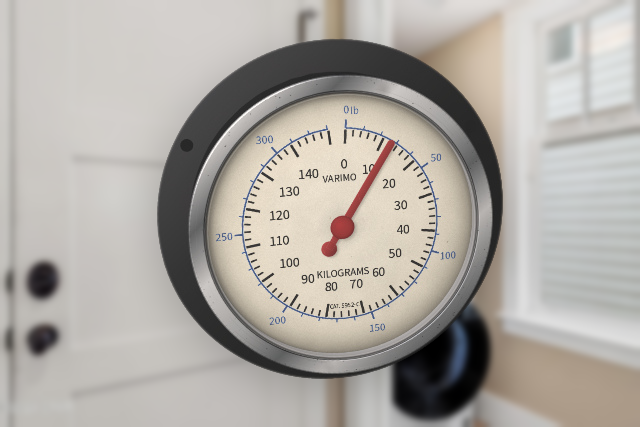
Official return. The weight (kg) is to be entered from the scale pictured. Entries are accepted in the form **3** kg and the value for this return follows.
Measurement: **12** kg
